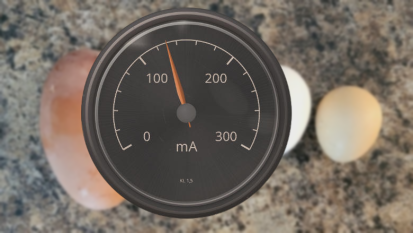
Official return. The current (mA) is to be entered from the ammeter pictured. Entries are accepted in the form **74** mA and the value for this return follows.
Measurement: **130** mA
